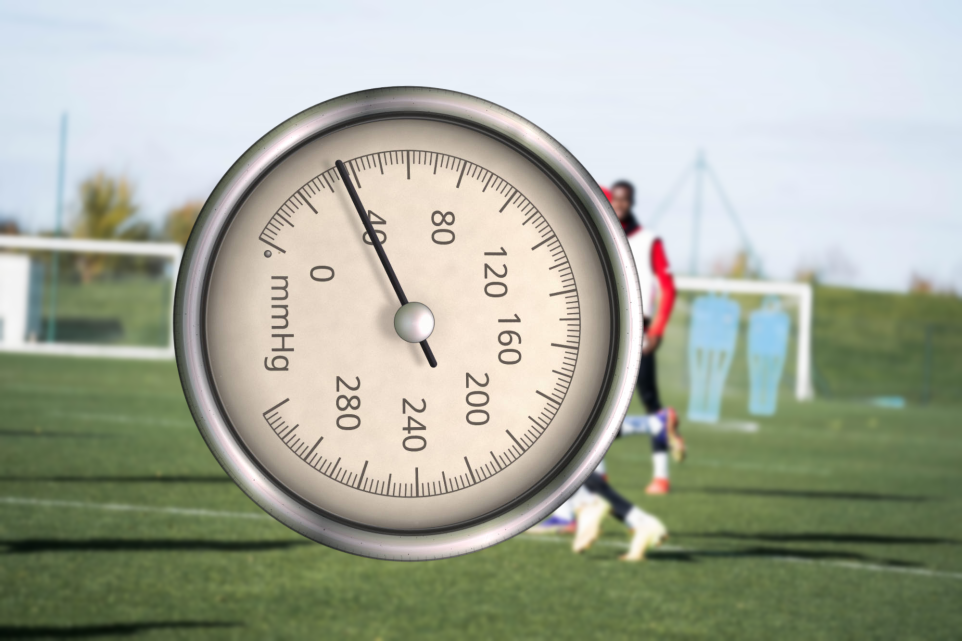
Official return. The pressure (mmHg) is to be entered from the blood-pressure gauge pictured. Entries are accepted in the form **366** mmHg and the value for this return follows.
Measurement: **36** mmHg
